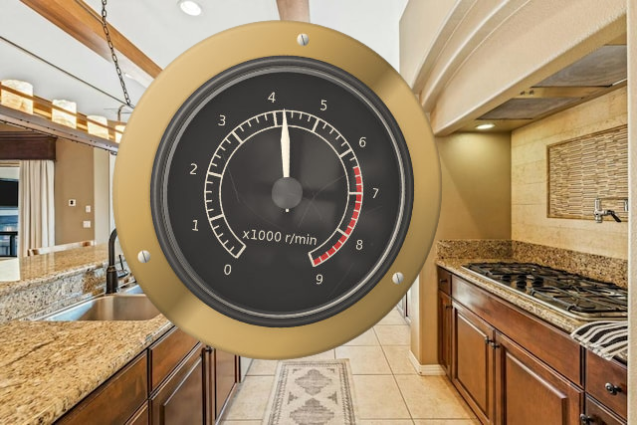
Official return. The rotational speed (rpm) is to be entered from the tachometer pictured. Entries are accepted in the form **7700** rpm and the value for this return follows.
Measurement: **4200** rpm
